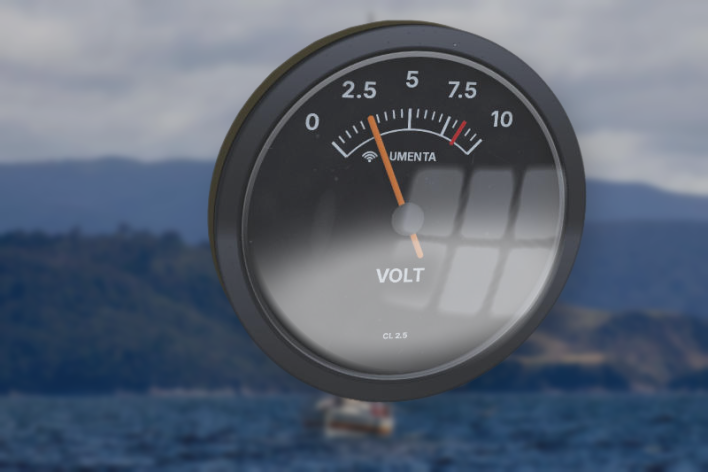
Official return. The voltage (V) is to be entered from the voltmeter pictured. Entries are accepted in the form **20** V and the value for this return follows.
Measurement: **2.5** V
